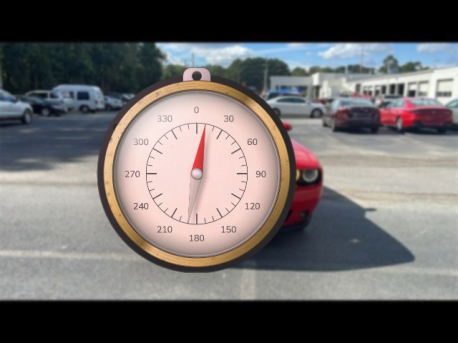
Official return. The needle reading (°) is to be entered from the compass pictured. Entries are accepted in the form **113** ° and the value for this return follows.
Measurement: **10** °
